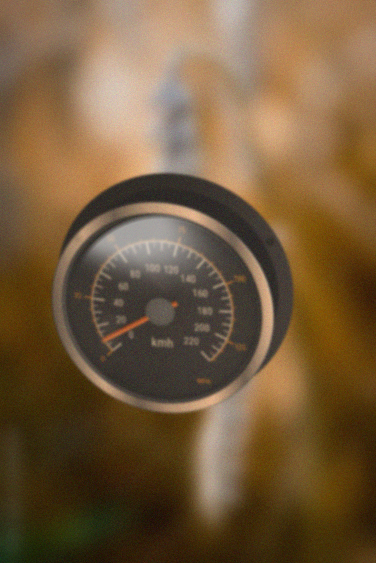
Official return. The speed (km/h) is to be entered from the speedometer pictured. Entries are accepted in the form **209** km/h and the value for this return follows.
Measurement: **10** km/h
